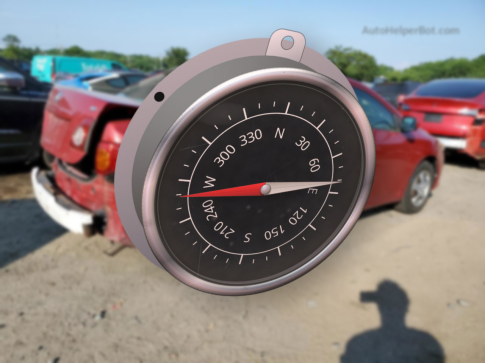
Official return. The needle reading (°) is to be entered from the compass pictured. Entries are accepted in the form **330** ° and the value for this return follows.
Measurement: **260** °
